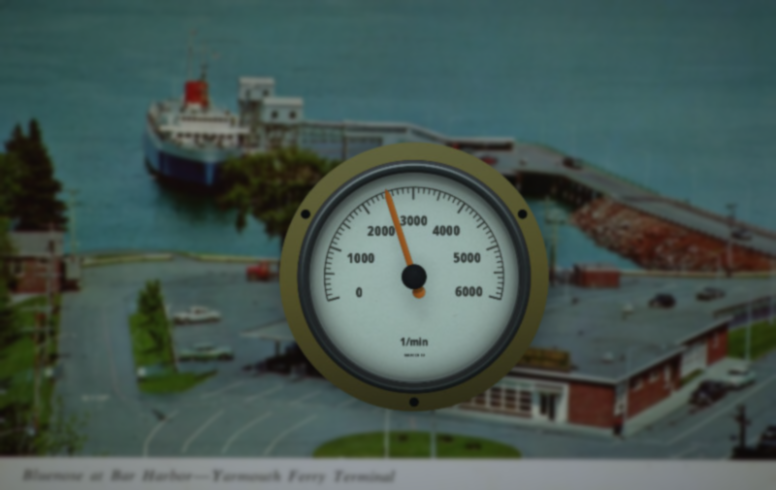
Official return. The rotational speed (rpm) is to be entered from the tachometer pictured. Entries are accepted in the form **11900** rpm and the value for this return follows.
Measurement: **2500** rpm
